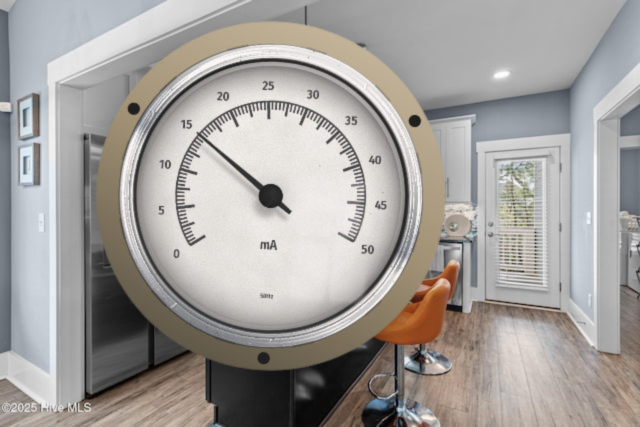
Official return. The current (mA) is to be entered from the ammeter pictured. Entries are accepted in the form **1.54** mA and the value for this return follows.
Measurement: **15** mA
